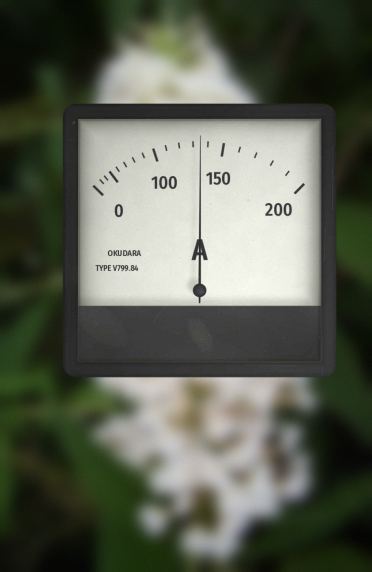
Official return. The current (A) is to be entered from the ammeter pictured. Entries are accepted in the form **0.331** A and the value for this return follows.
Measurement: **135** A
